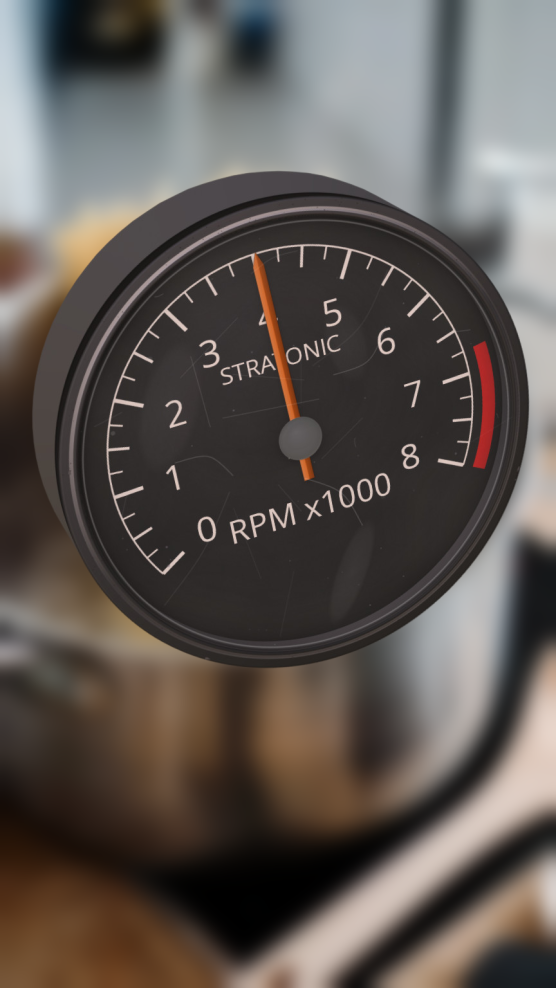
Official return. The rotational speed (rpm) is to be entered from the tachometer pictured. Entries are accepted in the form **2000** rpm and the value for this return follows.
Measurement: **4000** rpm
